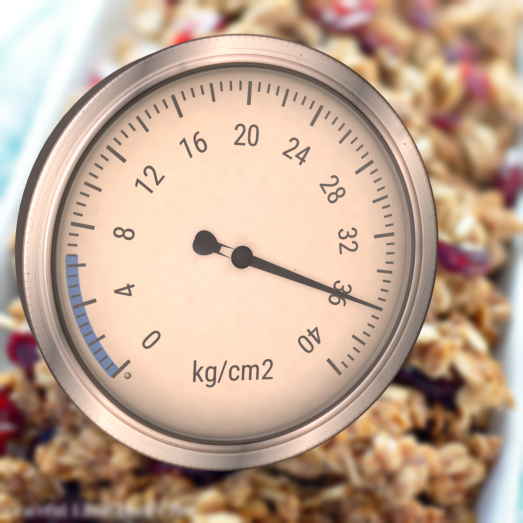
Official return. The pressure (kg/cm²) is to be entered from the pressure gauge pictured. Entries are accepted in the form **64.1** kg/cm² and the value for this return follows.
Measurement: **36** kg/cm²
